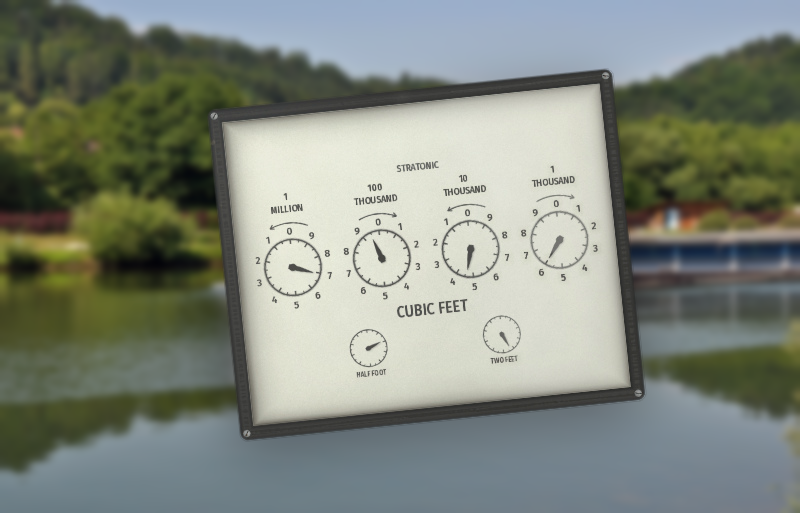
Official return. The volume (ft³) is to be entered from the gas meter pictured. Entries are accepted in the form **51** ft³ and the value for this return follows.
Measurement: **694600** ft³
